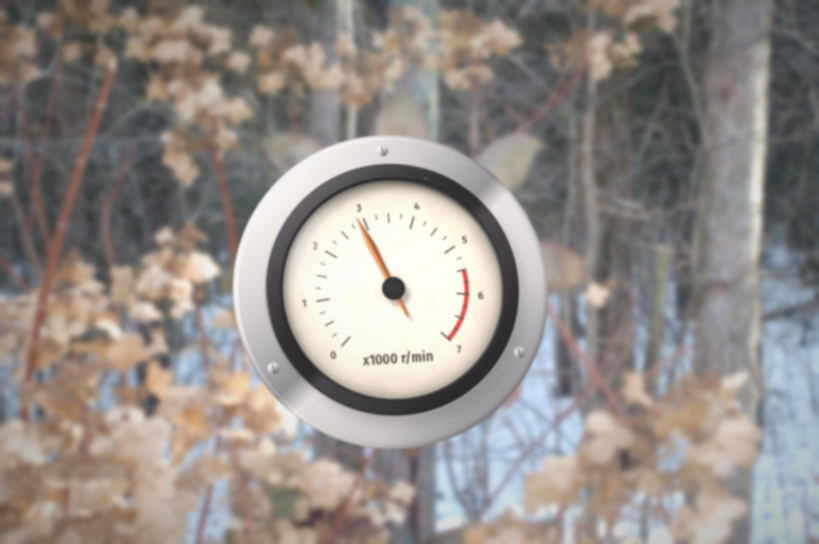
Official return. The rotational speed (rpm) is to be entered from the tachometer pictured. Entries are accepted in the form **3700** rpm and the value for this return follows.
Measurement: **2875** rpm
